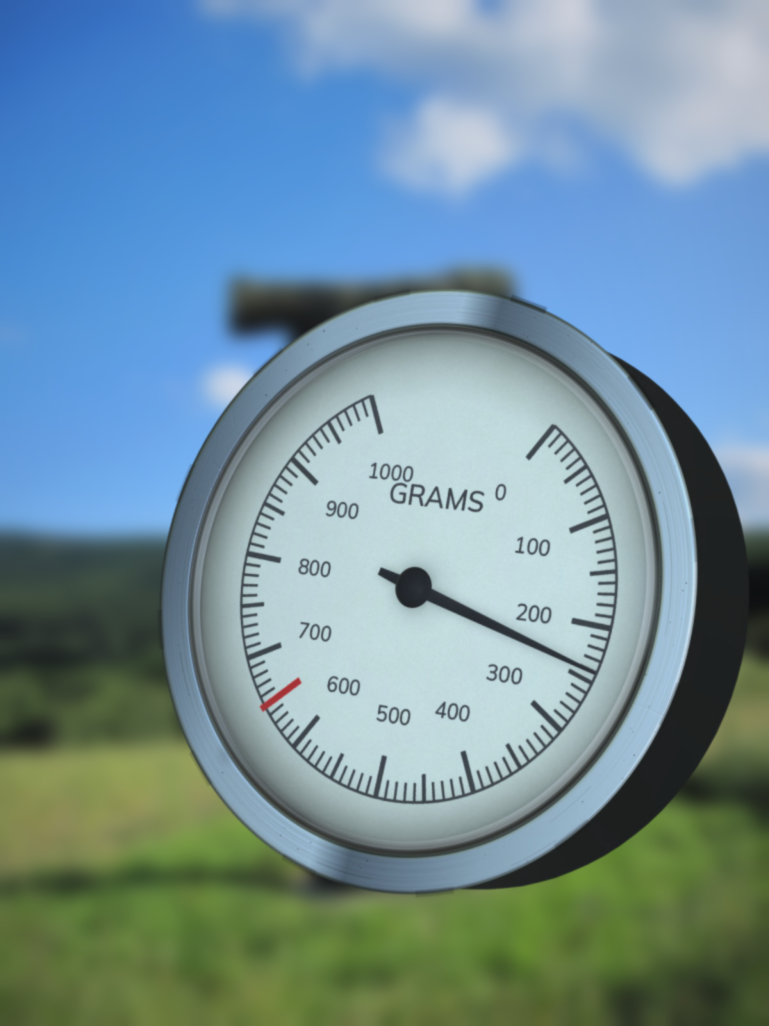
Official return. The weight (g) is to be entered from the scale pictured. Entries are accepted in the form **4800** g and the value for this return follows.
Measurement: **240** g
